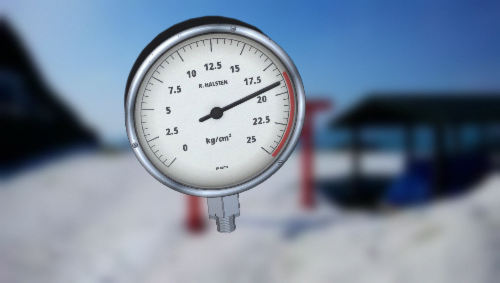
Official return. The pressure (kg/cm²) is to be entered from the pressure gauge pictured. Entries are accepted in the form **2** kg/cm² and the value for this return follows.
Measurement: **19** kg/cm²
